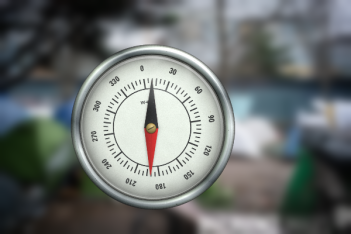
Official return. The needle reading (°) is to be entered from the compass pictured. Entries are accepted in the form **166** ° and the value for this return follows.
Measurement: **190** °
